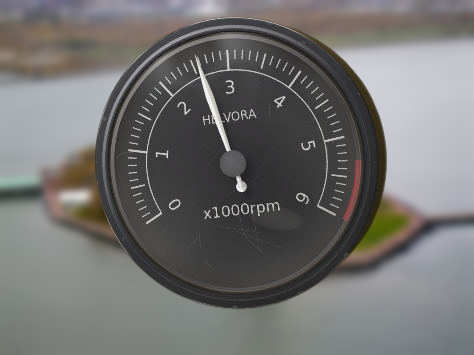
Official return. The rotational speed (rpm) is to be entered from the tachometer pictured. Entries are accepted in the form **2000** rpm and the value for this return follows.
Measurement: **2600** rpm
